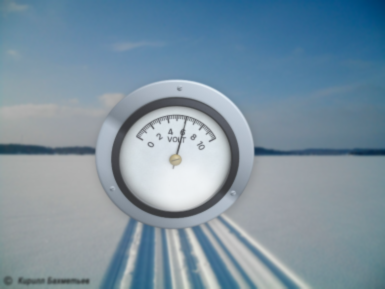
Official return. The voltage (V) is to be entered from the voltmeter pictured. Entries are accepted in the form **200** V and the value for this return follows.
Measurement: **6** V
